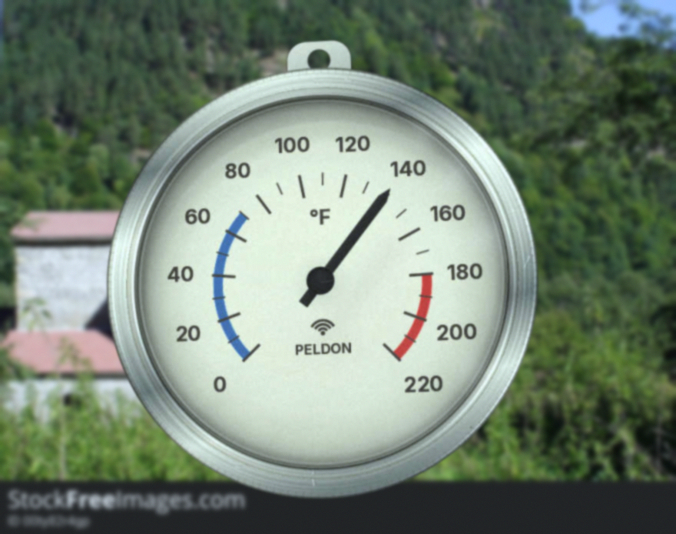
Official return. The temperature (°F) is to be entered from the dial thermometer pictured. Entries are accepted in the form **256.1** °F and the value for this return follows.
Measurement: **140** °F
